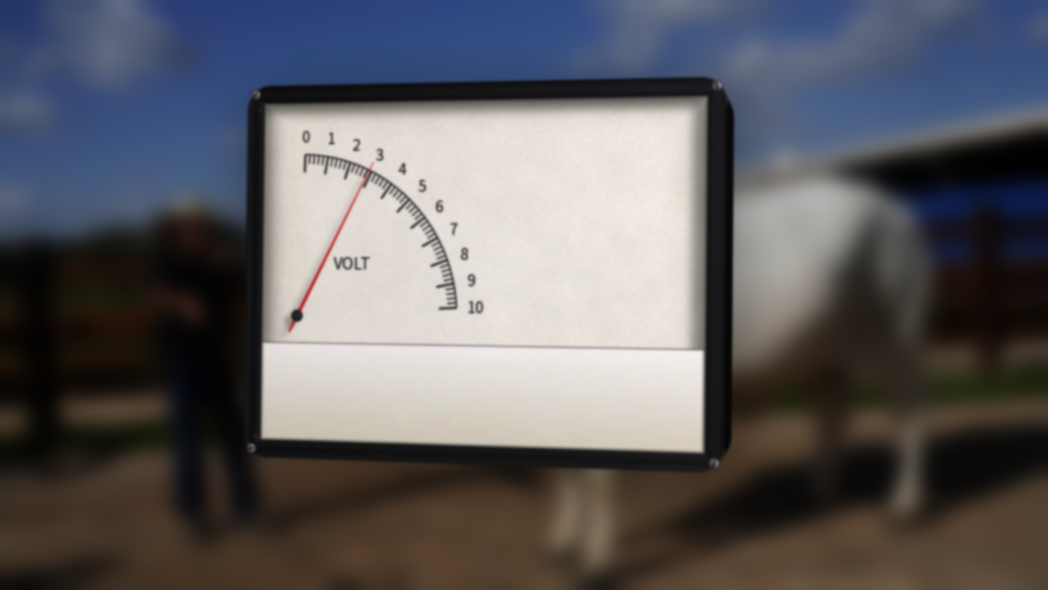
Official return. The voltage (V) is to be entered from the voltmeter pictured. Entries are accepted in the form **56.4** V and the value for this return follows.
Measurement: **3** V
